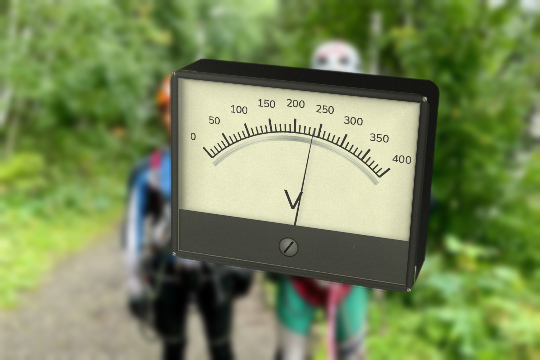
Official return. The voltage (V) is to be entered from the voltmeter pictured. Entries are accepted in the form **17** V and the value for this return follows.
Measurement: **240** V
